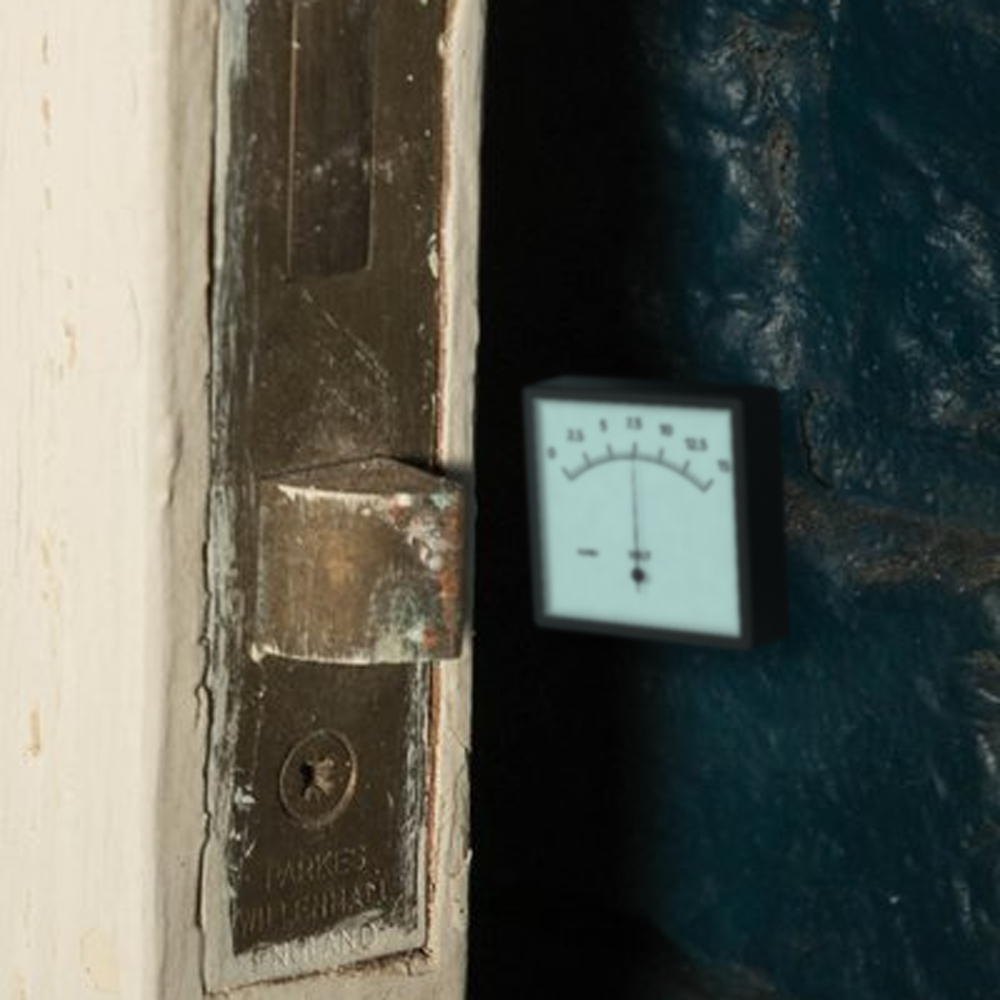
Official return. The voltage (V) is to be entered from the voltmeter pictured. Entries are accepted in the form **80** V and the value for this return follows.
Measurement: **7.5** V
